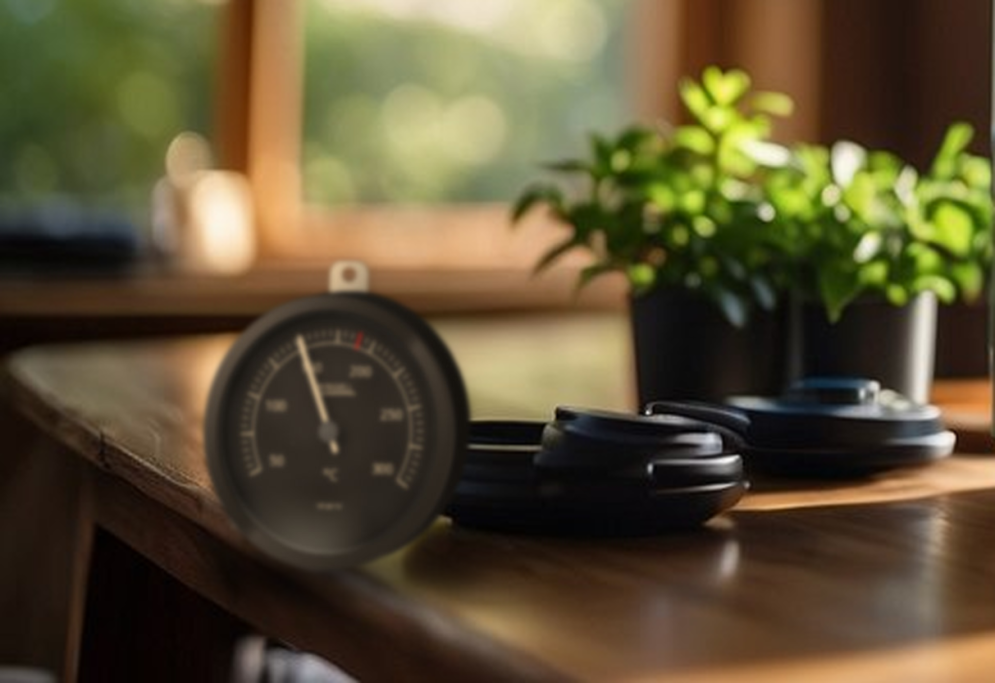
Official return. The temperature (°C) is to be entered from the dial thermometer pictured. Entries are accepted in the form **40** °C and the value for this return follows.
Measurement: **150** °C
